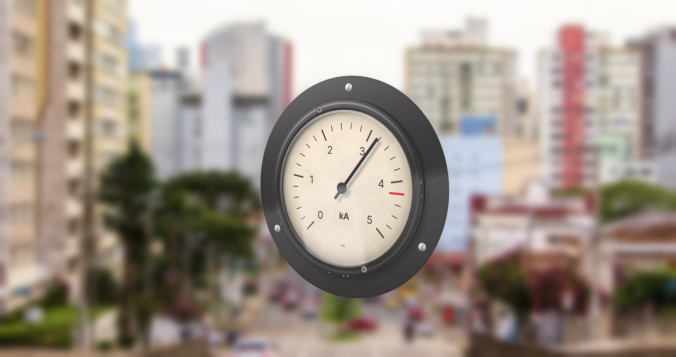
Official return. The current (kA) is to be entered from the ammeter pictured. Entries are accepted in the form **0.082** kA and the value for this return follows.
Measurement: **3.2** kA
